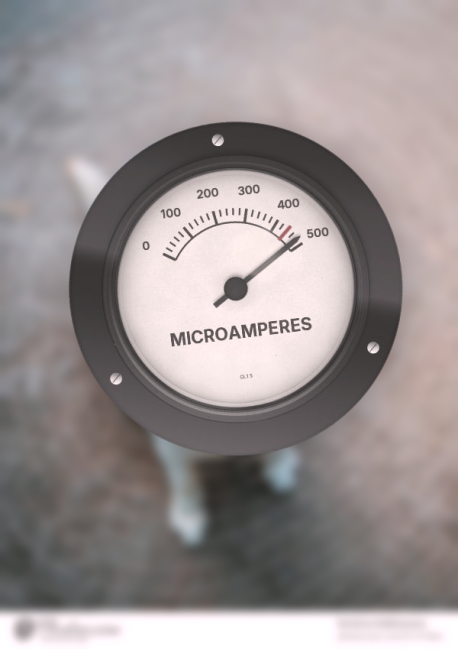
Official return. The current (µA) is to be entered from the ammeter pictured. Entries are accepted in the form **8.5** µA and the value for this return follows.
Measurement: **480** µA
